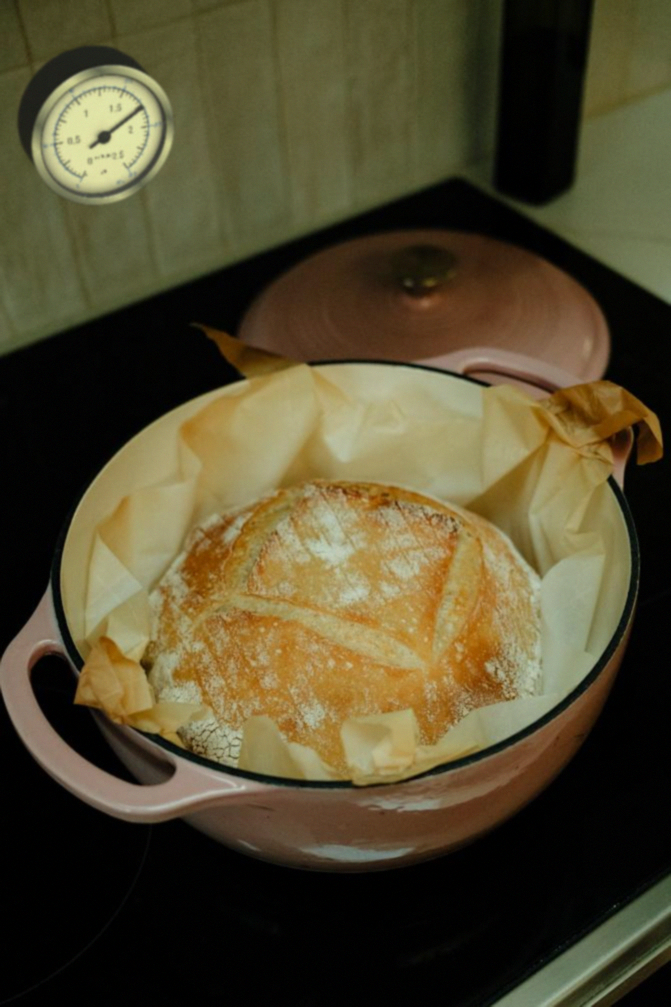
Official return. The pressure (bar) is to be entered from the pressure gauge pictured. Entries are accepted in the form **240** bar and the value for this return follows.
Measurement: **1.75** bar
